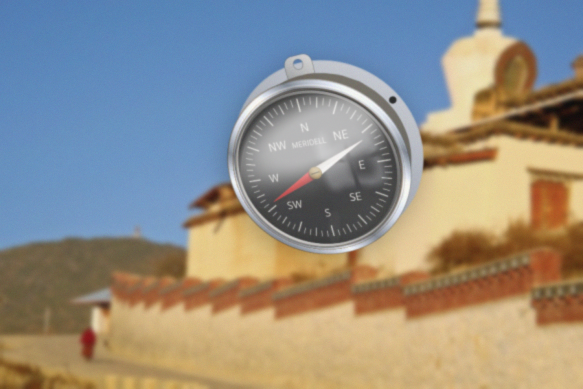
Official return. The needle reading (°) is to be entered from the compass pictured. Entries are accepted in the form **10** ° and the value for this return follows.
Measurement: **245** °
